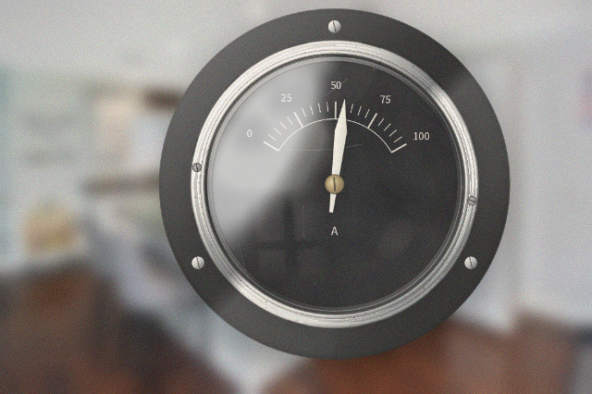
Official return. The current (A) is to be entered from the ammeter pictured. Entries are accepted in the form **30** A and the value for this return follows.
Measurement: **55** A
